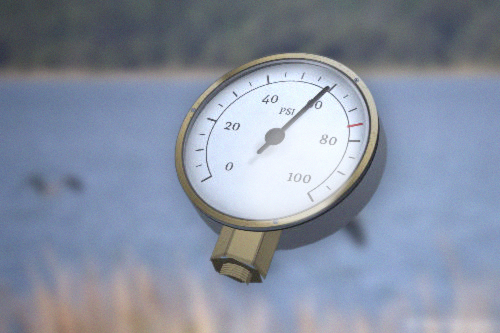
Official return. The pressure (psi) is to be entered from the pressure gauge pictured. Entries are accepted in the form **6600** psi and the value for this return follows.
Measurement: **60** psi
